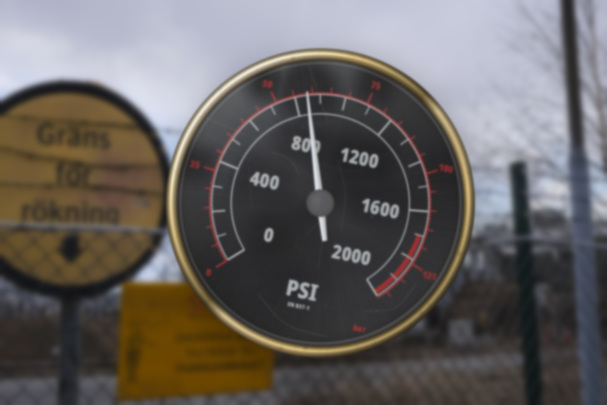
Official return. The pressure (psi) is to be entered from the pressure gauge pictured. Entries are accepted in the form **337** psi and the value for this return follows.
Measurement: **850** psi
